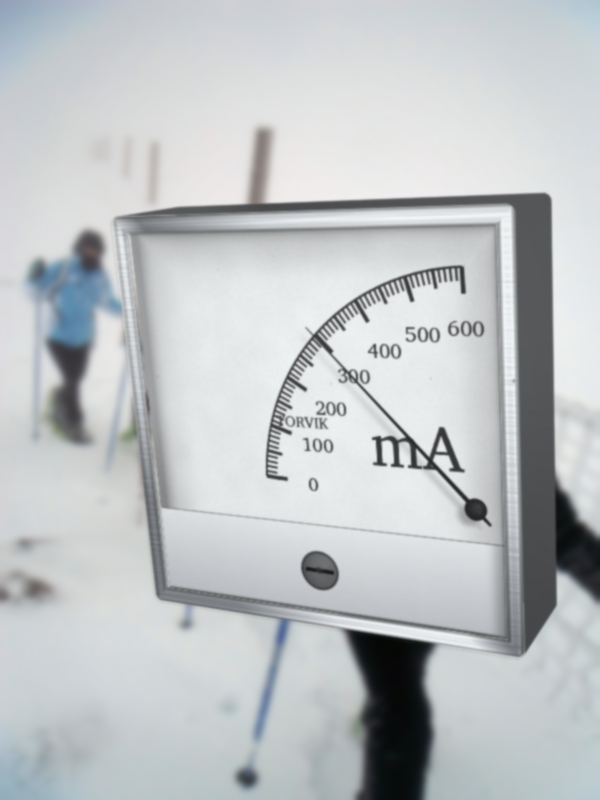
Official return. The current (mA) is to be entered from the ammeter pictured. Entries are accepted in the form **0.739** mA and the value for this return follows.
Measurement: **300** mA
